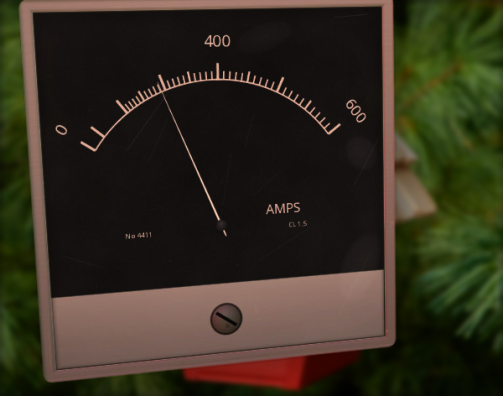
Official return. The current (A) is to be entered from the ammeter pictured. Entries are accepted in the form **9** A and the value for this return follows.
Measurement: **290** A
